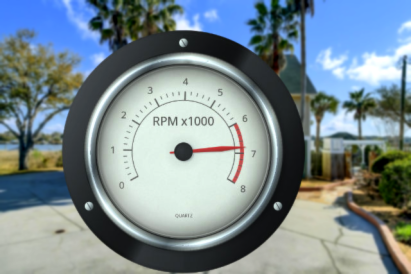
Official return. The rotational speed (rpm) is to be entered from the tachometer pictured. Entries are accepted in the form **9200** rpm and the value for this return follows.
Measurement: **6800** rpm
